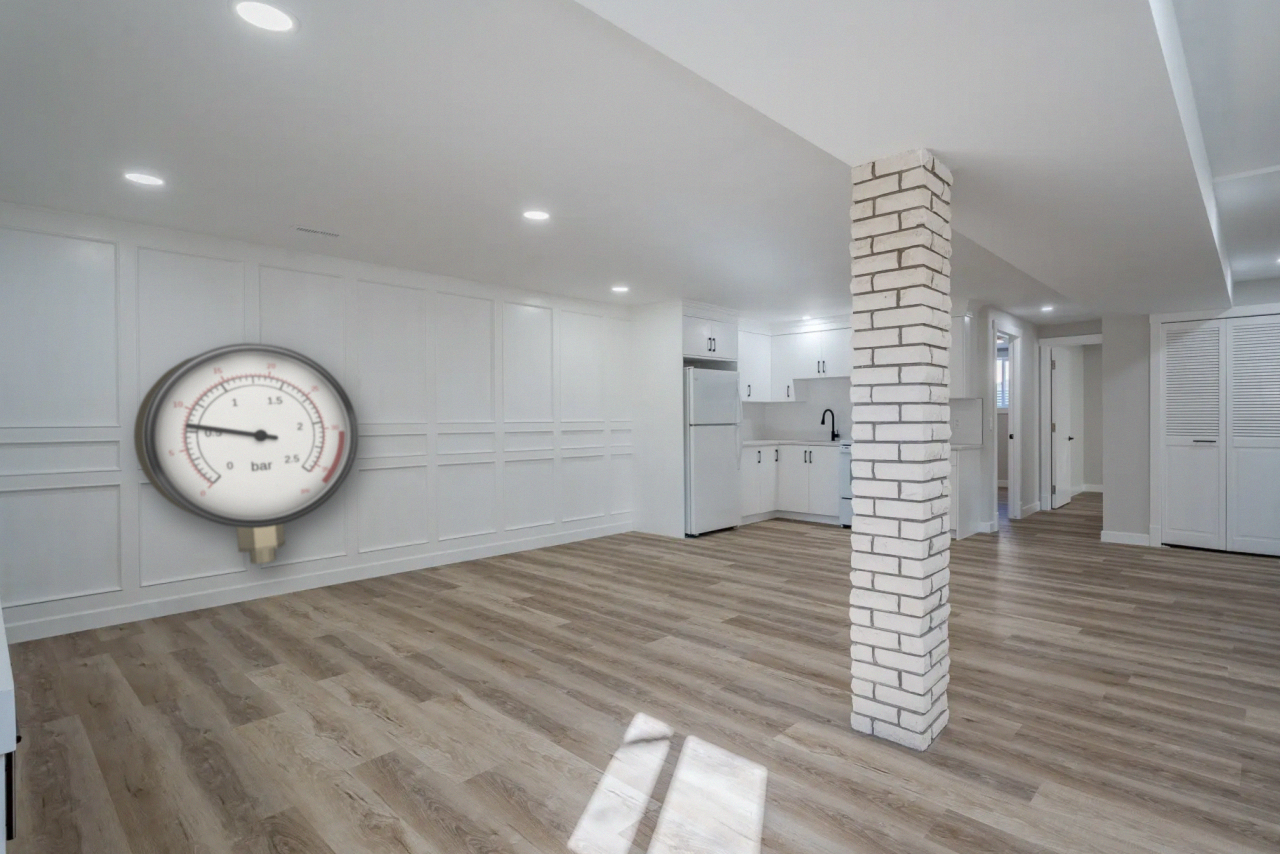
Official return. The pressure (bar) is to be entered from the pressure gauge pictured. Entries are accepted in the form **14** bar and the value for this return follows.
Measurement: **0.55** bar
